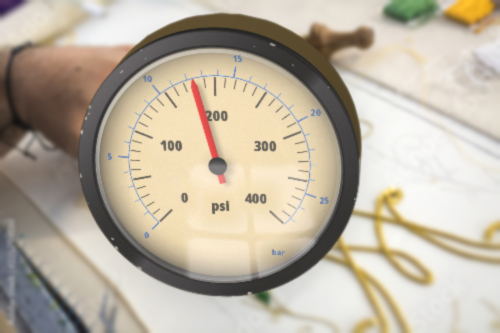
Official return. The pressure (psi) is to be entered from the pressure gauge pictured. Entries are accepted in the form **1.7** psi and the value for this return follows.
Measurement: **180** psi
